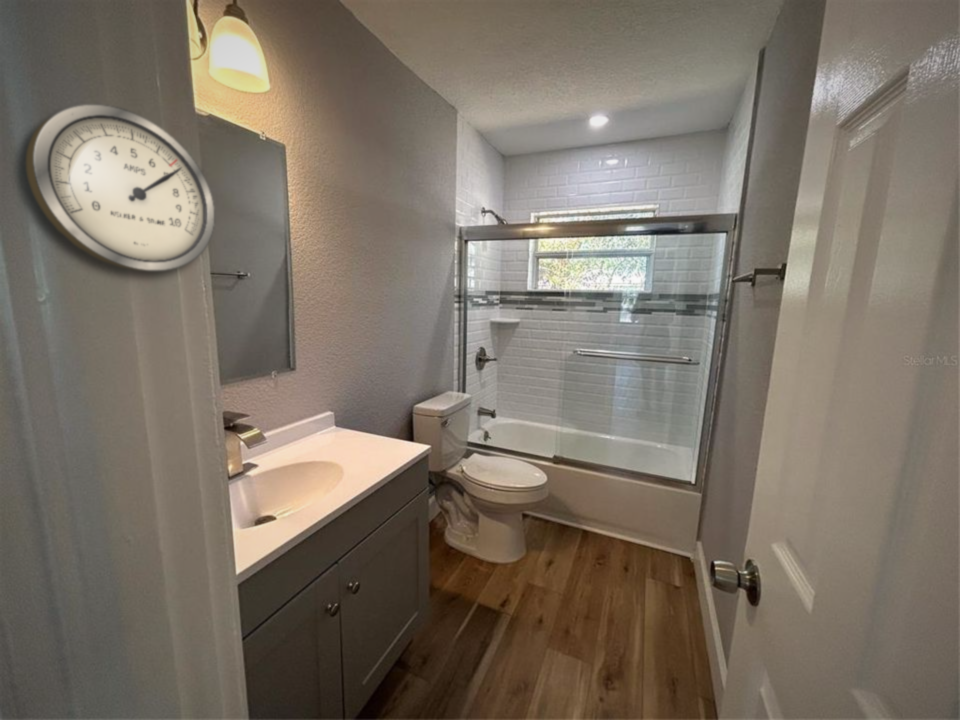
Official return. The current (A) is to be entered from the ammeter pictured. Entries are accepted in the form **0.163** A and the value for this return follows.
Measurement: **7** A
